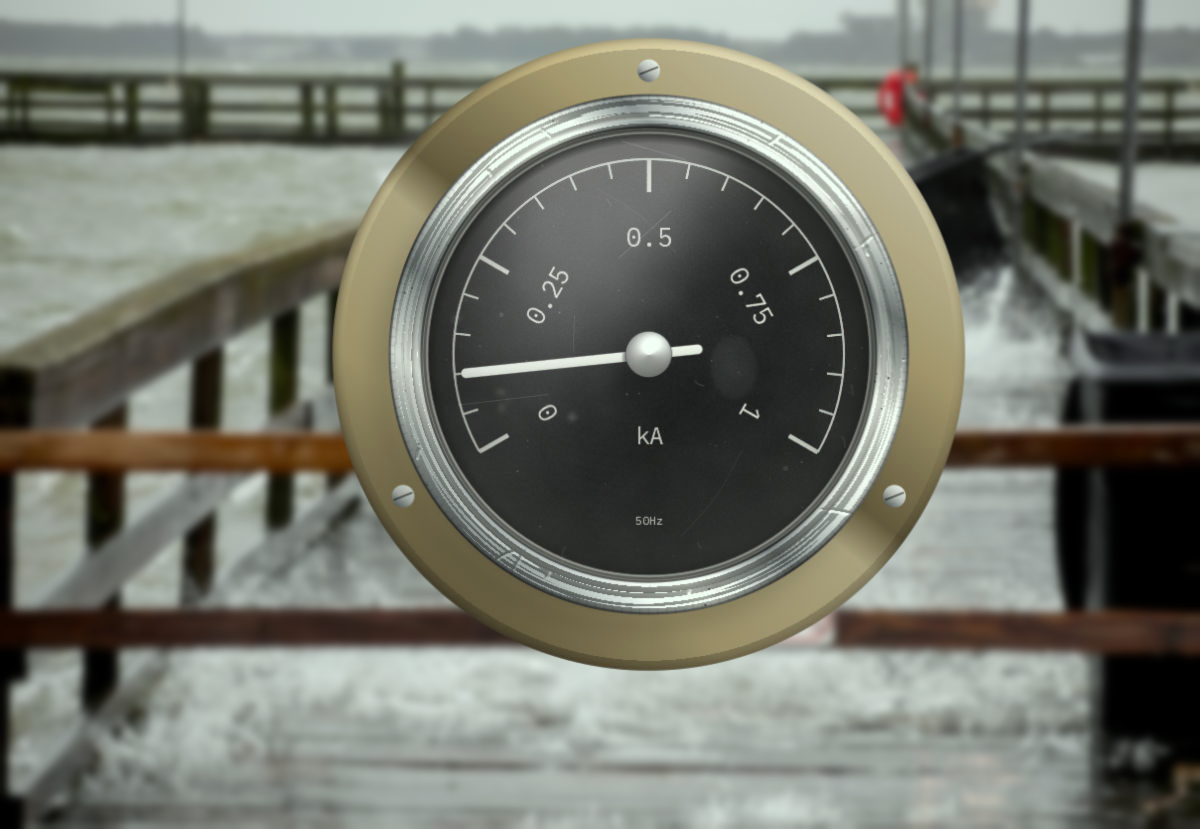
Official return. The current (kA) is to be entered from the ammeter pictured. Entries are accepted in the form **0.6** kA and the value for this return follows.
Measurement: **0.1** kA
